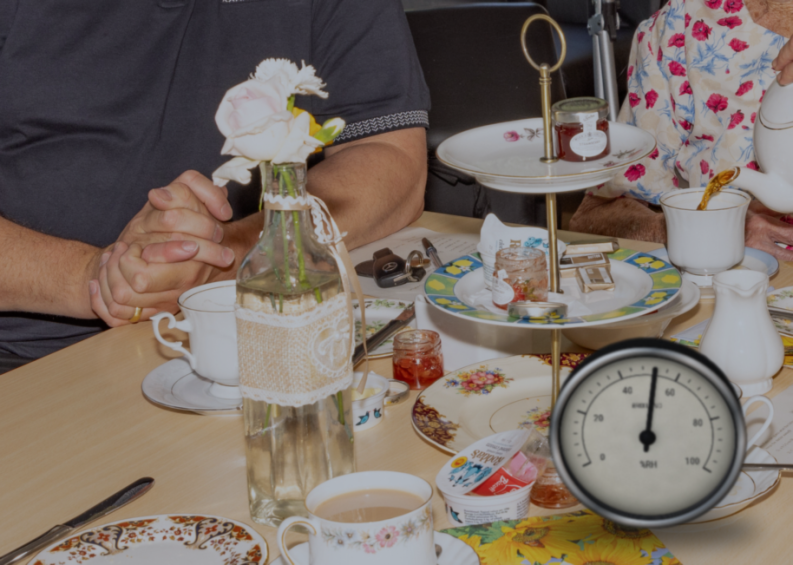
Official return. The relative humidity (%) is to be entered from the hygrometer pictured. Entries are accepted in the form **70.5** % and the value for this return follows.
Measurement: **52** %
